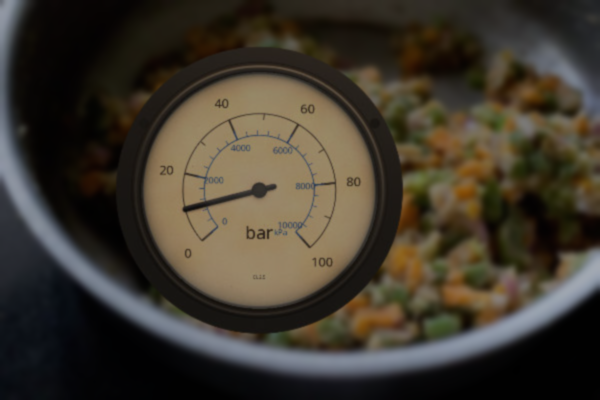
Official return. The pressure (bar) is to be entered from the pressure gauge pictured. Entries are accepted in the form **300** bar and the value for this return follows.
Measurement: **10** bar
